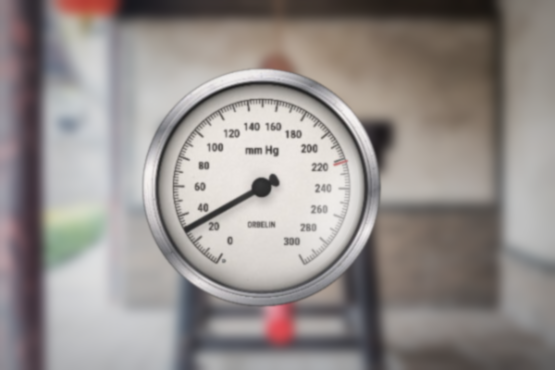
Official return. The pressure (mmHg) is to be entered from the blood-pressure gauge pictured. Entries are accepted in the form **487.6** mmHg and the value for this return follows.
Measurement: **30** mmHg
